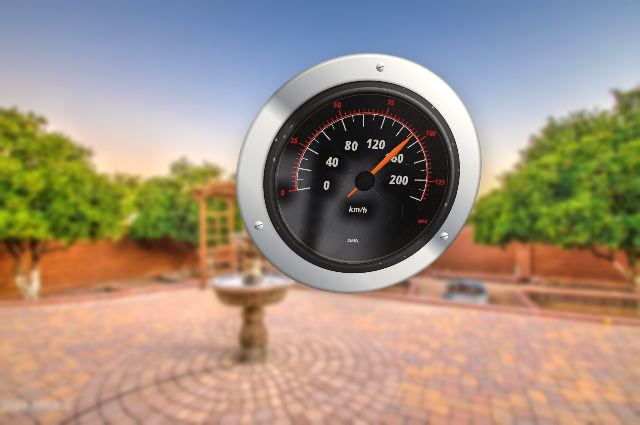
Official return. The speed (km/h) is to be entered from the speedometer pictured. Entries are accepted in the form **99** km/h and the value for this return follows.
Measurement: **150** km/h
